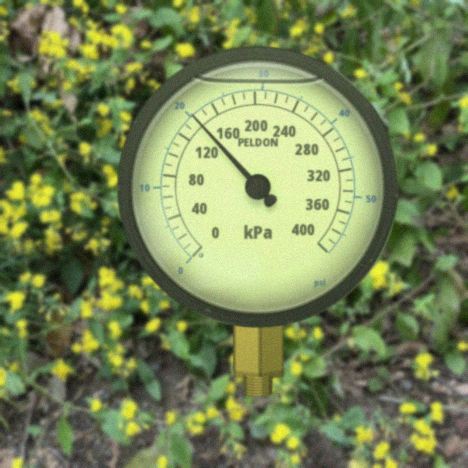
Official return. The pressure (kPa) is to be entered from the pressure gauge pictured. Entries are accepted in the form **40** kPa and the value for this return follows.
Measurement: **140** kPa
